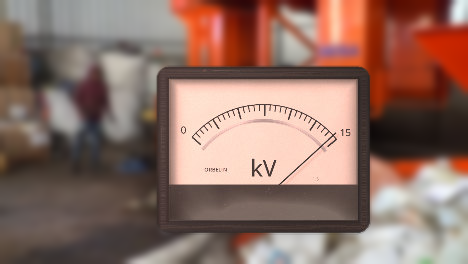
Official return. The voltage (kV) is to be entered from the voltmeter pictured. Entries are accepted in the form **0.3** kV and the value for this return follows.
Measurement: **14.5** kV
